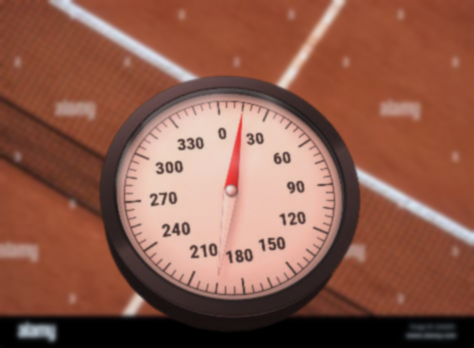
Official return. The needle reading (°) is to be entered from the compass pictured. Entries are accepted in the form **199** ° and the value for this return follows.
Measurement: **15** °
